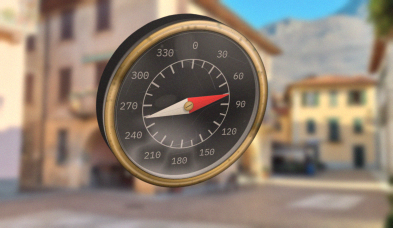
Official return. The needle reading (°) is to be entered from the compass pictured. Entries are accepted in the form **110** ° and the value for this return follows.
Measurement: **75** °
